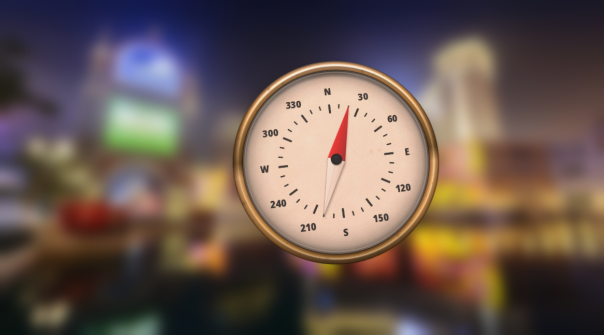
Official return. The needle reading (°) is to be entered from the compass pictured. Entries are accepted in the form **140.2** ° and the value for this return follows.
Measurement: **20** °
